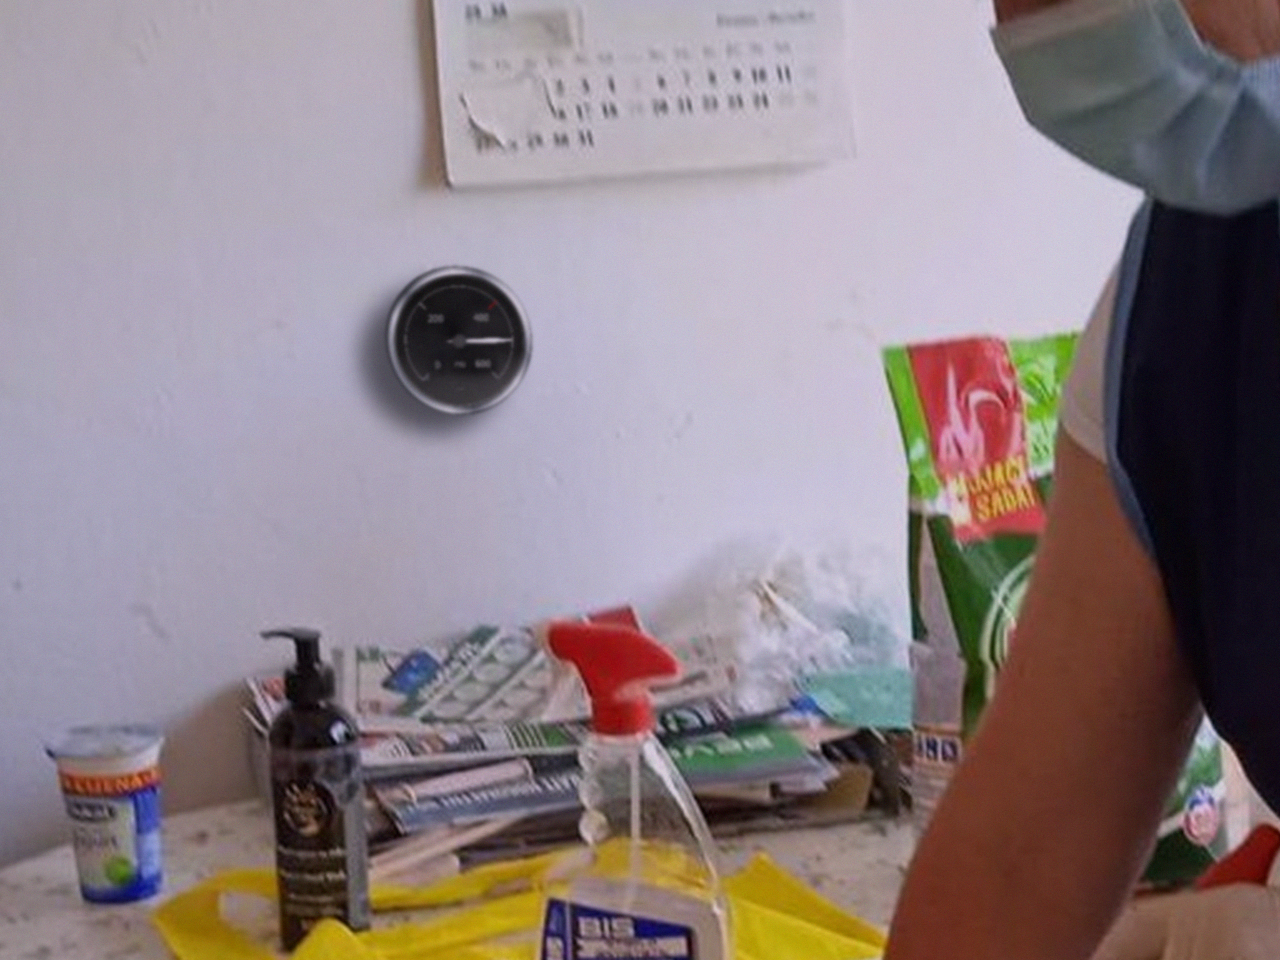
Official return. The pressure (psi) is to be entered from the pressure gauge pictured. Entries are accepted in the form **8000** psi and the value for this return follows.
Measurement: **500** psi
